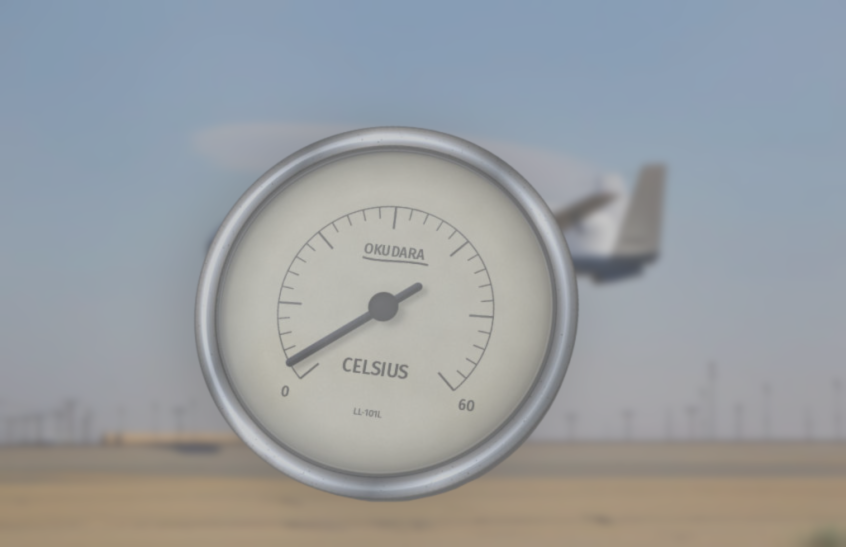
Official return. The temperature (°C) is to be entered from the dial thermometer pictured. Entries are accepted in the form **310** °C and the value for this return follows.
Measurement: **2** °C
